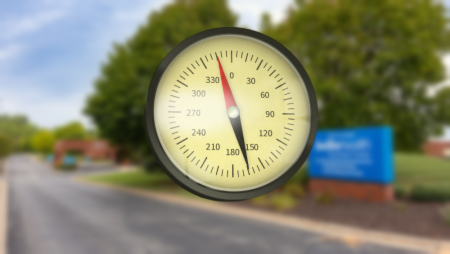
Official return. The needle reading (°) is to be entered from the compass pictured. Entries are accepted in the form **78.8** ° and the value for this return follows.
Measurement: **345** °
